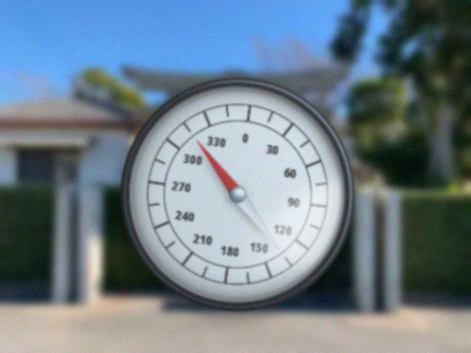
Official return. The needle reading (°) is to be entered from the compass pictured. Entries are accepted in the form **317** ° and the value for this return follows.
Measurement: **315** °
